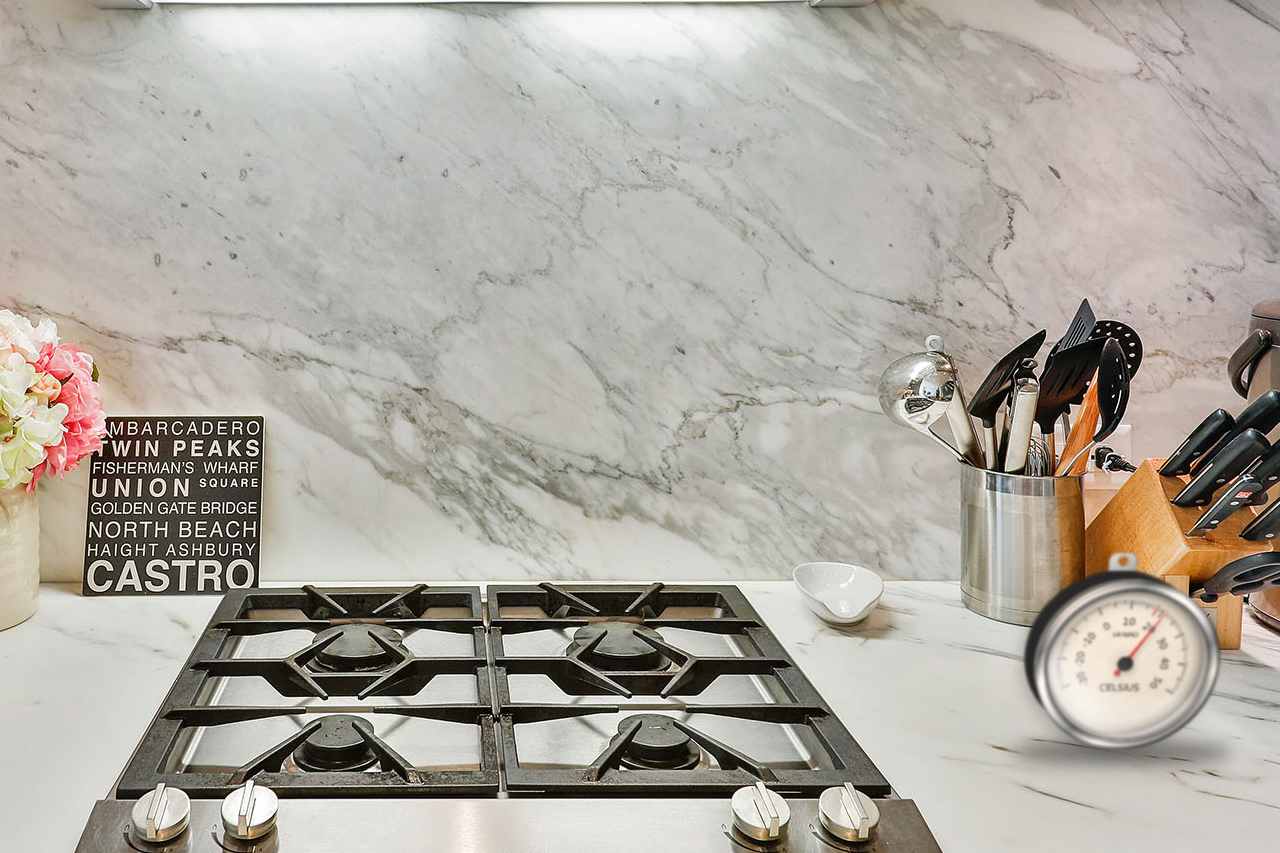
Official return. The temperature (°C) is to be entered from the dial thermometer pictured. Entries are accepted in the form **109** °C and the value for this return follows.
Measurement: **20** °C
